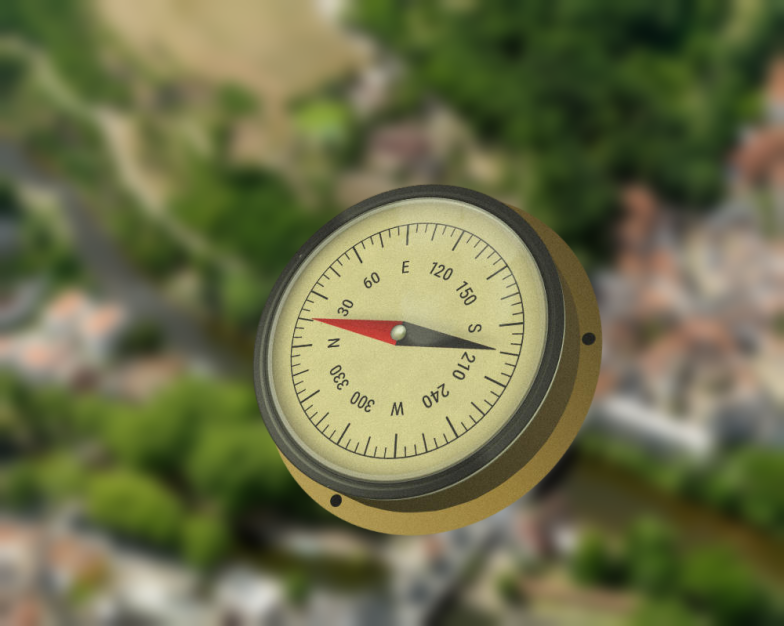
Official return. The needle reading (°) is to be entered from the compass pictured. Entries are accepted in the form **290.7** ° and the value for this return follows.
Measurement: **15** °
